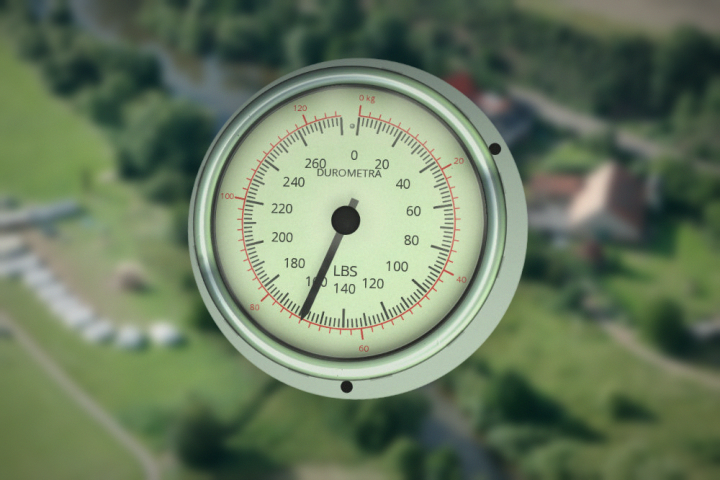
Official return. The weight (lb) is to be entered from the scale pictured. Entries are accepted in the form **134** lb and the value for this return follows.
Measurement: **158** lb
